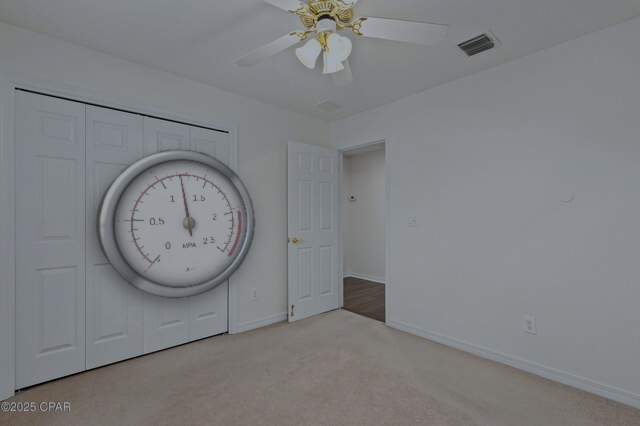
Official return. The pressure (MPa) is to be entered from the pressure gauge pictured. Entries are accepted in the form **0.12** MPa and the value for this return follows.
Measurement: **1.2** MPa
